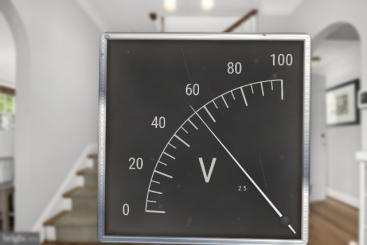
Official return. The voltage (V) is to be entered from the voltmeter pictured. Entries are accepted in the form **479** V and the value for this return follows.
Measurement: **55** V
